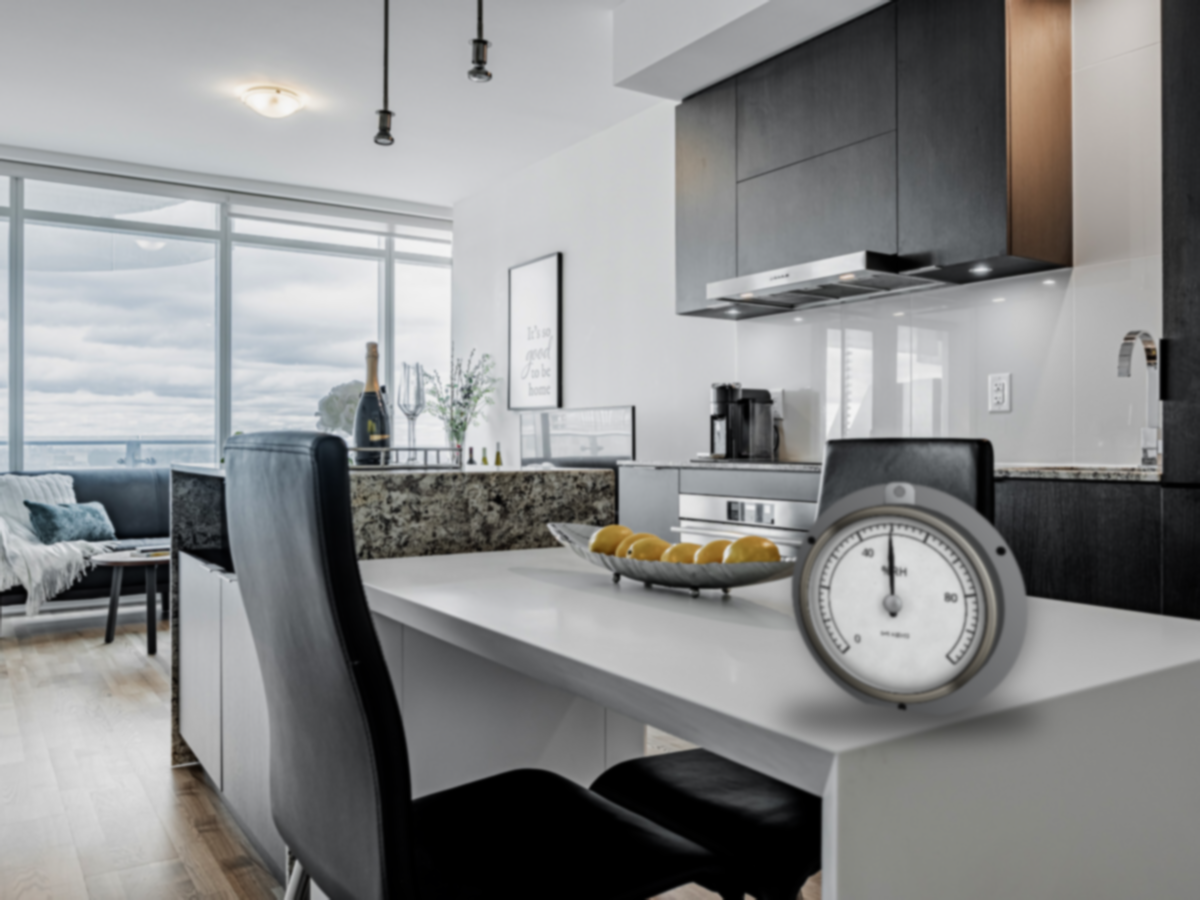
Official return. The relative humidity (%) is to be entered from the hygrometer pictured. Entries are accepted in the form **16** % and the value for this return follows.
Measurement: **50** %
